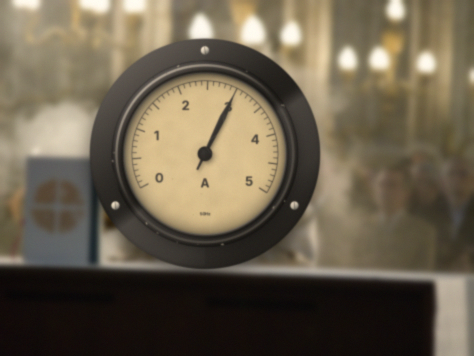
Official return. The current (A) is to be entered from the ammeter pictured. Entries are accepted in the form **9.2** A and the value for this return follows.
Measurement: **3** A
